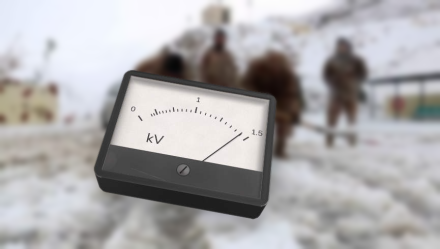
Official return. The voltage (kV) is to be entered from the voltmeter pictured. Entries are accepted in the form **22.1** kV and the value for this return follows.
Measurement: **1.45** kV
